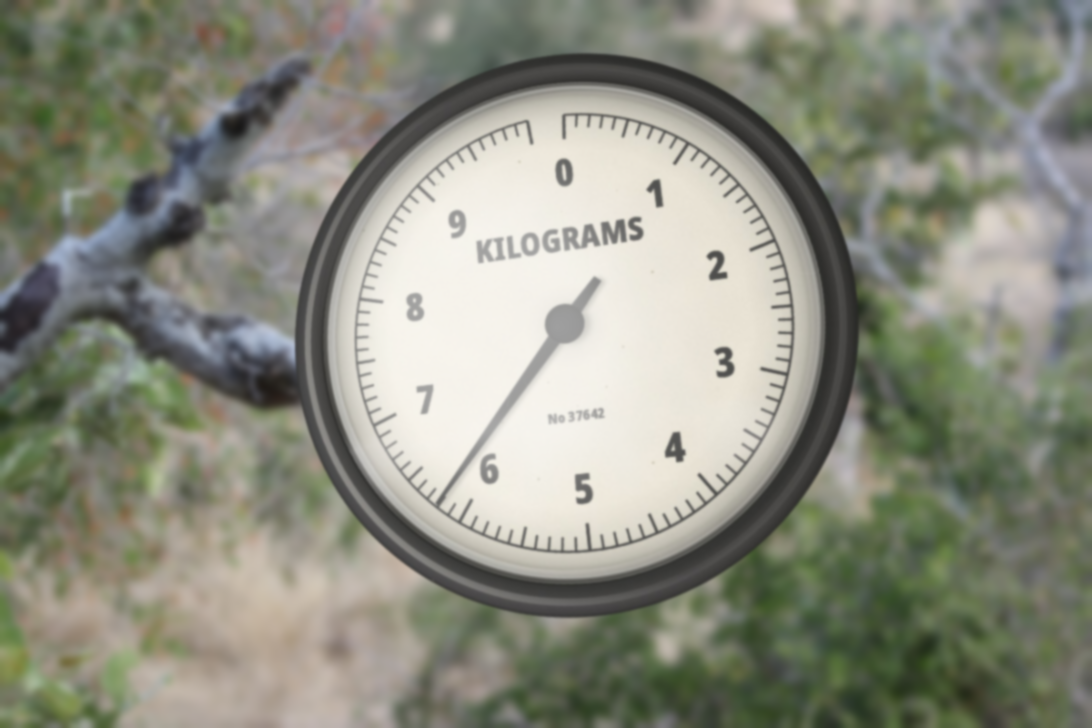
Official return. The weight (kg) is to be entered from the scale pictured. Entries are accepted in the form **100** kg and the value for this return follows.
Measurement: **6.2** kg
